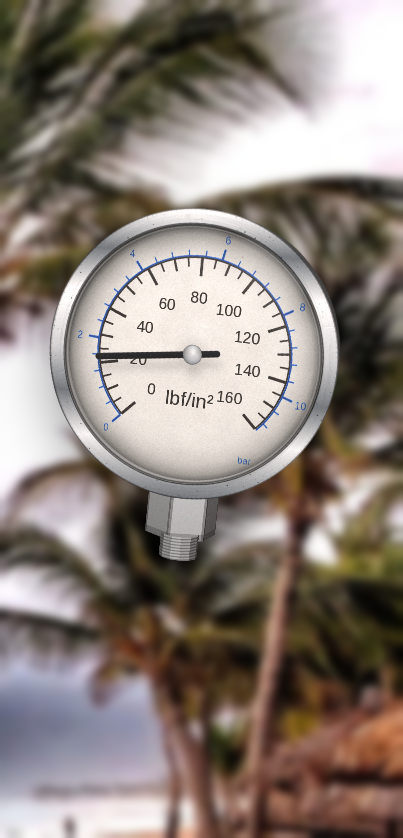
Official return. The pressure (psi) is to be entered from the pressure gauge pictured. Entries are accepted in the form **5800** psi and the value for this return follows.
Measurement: **22.5** psi
